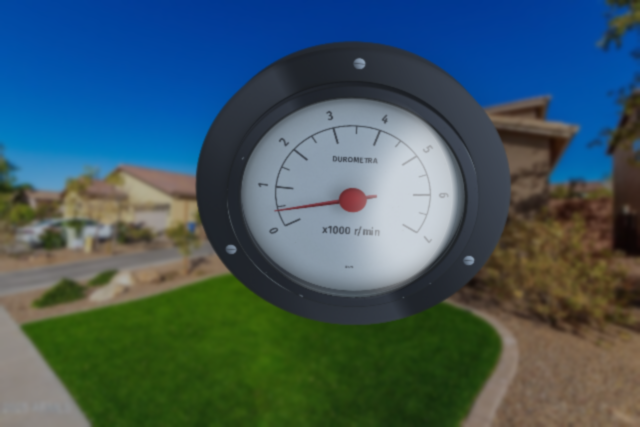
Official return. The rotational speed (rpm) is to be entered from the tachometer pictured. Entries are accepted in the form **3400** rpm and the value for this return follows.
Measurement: **500** rpm
